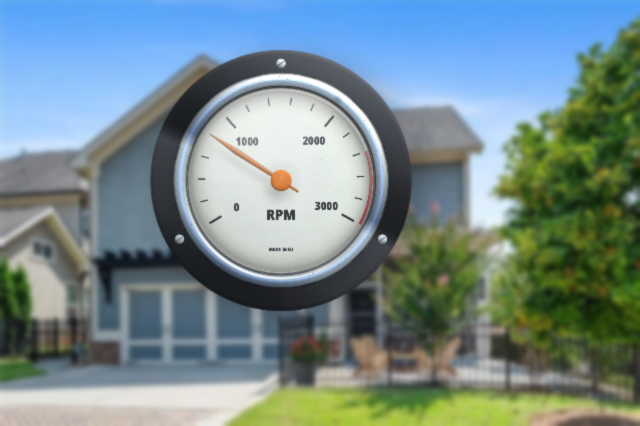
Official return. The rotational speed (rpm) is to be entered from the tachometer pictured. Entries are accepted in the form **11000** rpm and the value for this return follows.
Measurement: **800** rpm
